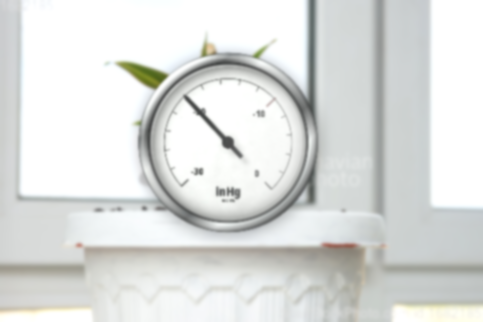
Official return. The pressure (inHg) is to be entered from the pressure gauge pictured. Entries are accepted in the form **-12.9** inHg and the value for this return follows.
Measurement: **-20** inHg
